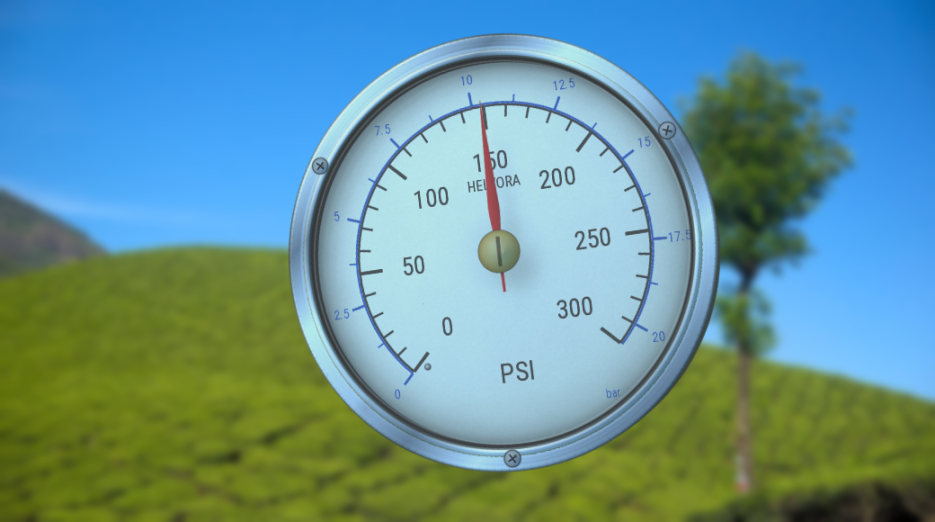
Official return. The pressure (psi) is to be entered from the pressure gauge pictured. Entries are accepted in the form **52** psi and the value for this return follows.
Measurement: **150** psi
